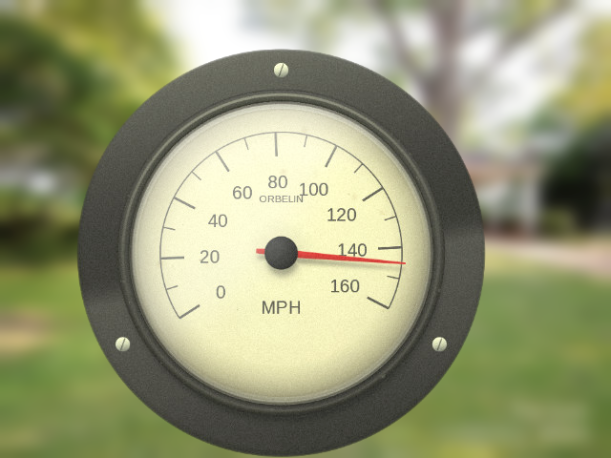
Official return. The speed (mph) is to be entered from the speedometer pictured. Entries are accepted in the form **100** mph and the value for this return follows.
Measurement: **145** mph
